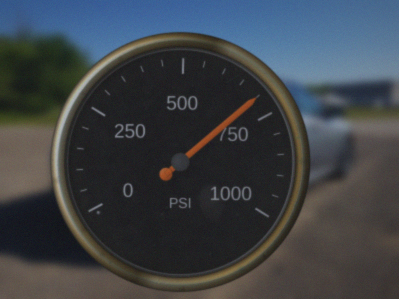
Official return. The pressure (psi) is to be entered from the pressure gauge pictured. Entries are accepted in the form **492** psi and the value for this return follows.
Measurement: **700** psi
